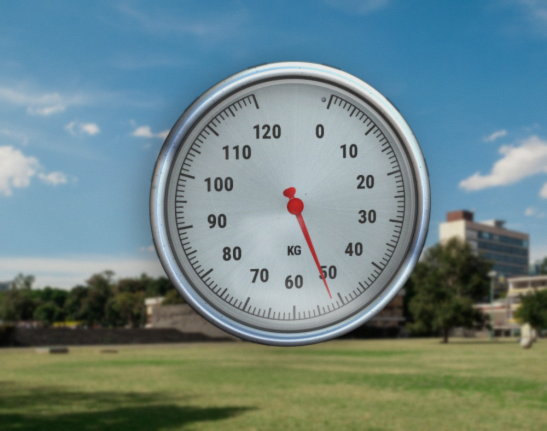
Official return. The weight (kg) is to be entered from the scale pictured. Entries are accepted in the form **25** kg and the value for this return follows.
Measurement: **52** kg
